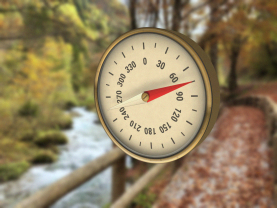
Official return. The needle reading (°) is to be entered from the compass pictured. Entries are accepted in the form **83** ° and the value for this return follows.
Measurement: **75** °
